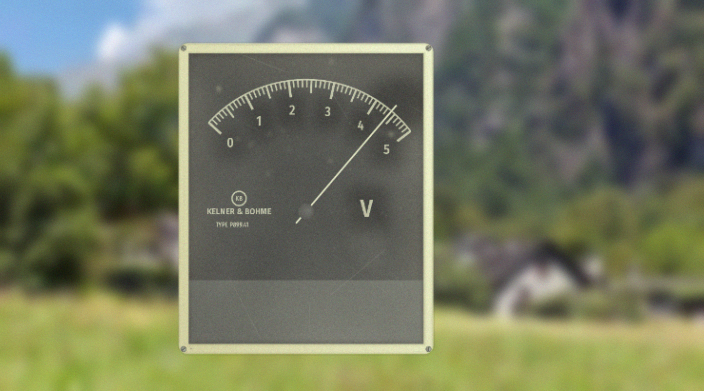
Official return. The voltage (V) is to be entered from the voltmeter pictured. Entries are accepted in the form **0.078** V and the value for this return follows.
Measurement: **4.4** V
